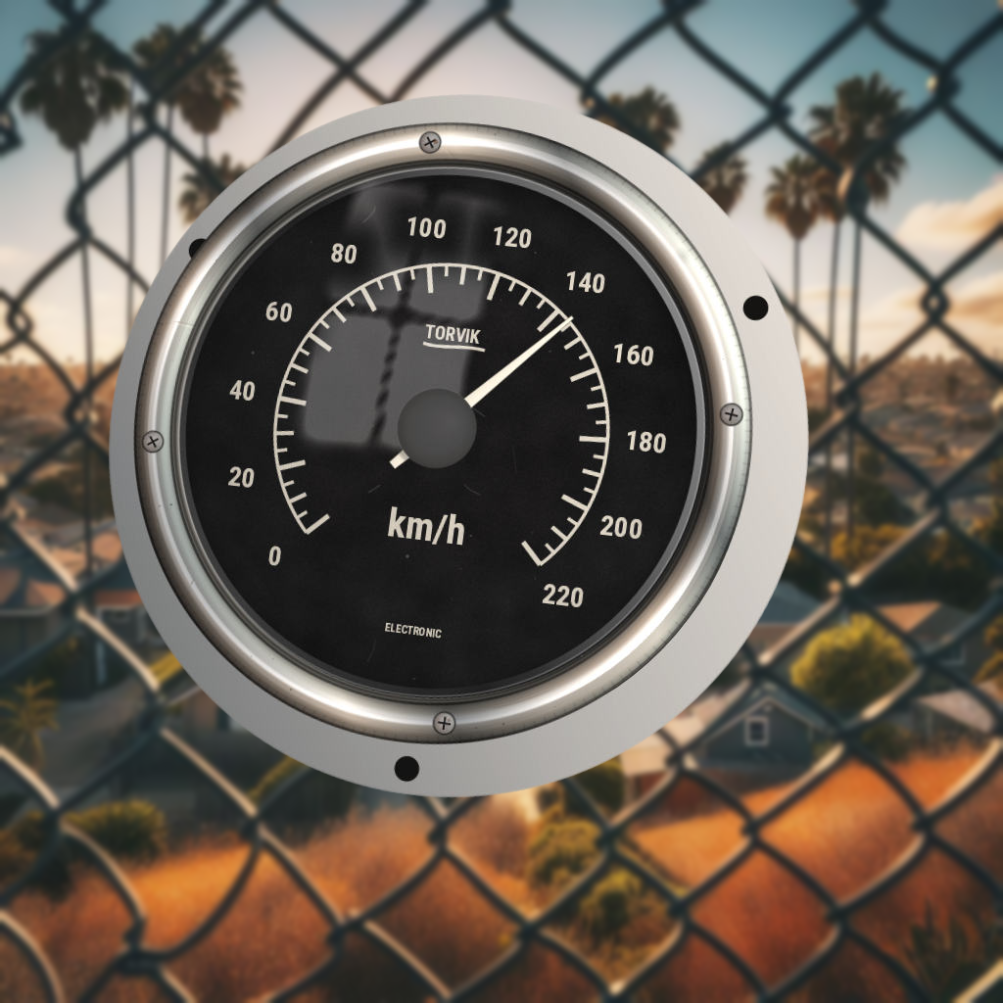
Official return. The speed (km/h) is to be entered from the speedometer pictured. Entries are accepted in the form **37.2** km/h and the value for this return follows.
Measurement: **145** km/h
